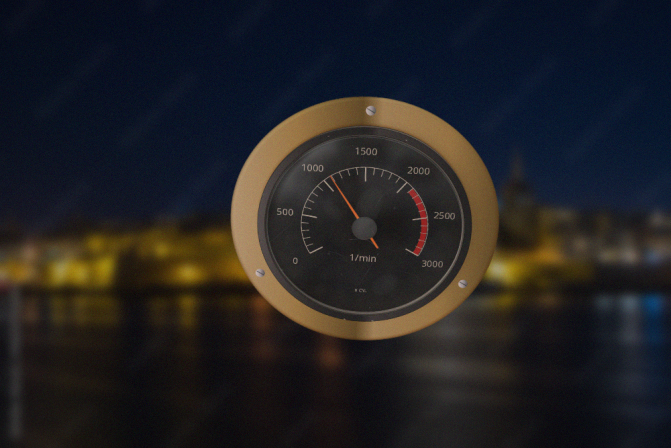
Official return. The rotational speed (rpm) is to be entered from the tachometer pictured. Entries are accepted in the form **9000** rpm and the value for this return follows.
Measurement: **1100** rpm
